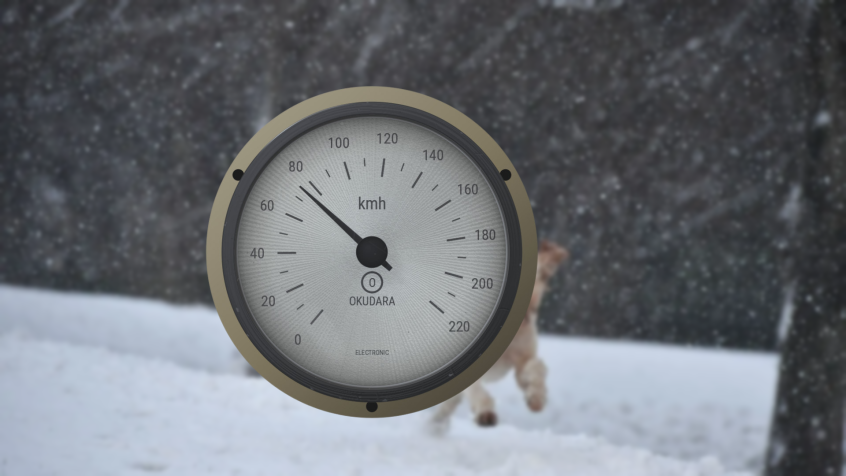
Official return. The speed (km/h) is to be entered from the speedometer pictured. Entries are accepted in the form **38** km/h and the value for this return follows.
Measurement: **75** km/h
